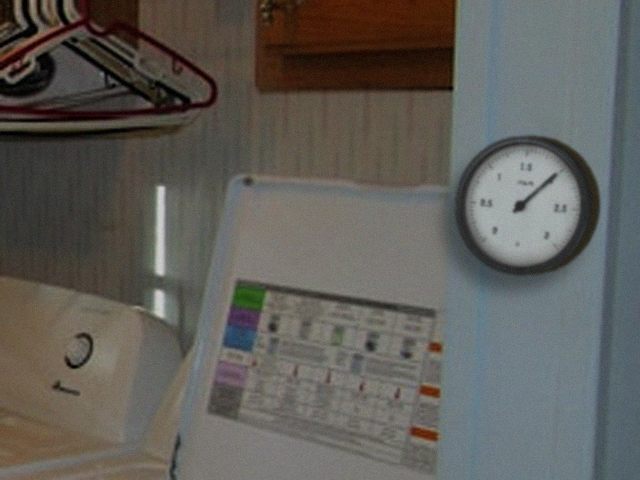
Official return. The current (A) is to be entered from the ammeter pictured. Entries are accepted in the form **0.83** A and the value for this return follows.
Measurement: **2** A
